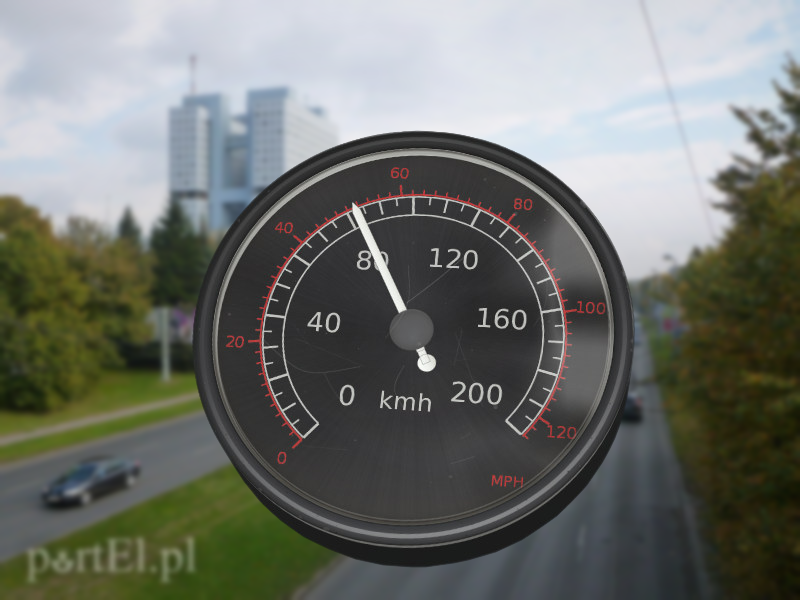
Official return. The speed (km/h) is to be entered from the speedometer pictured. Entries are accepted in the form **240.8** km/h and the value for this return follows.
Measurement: **82.5** km/h
